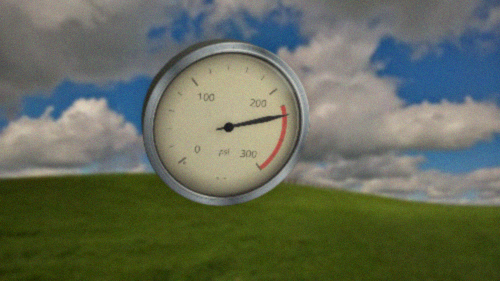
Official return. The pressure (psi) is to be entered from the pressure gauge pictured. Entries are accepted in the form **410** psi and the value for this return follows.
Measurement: **230** psi
